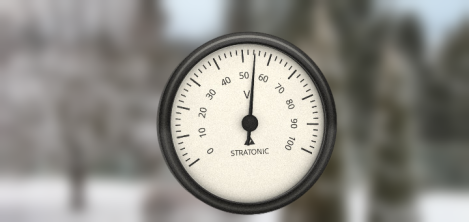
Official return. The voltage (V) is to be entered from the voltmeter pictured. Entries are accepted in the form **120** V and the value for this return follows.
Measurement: **54** V
